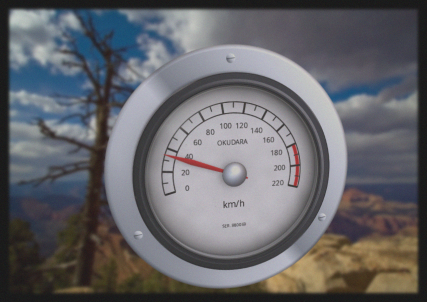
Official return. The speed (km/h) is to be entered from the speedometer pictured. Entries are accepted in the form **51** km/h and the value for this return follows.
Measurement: **35** km/h
